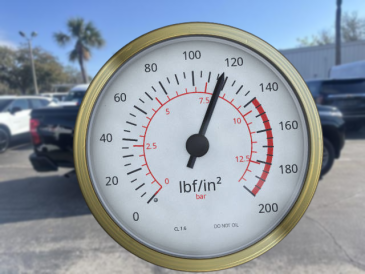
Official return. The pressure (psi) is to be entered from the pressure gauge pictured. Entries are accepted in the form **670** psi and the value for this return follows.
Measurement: **117.5** psi
